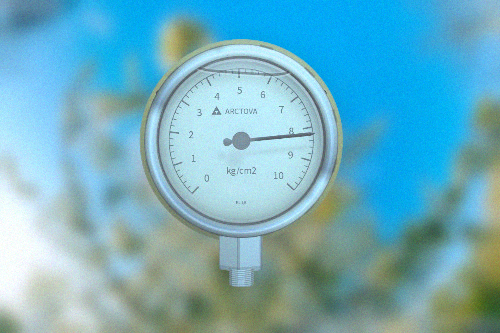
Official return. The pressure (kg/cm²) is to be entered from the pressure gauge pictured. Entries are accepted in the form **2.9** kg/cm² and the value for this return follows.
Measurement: **8.2** kg/cm²
